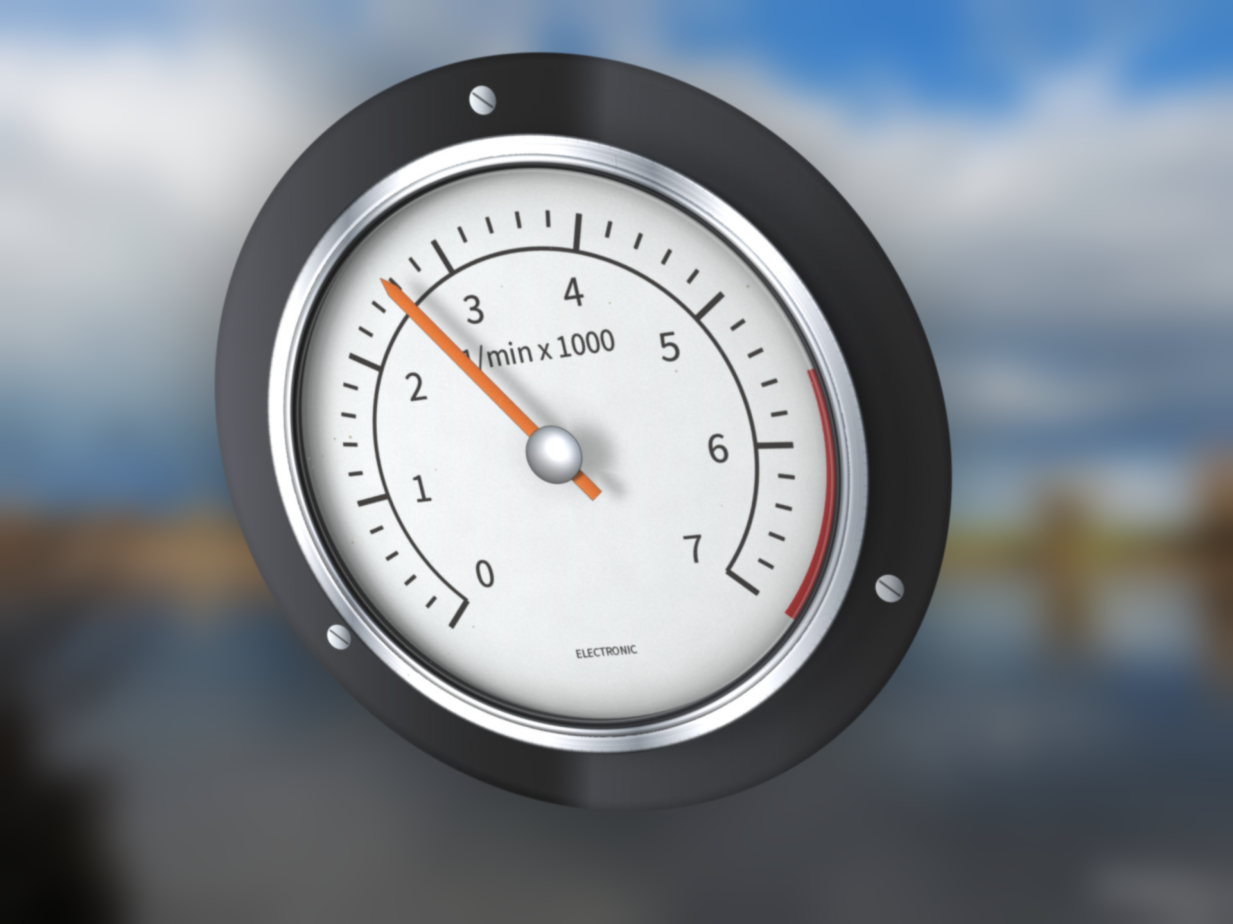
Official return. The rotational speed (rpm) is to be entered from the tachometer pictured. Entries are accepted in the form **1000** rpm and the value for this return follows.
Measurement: **2600** rpm
